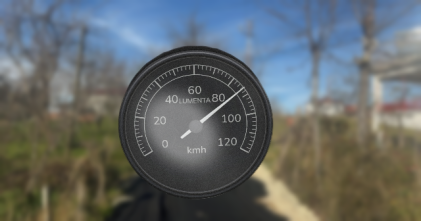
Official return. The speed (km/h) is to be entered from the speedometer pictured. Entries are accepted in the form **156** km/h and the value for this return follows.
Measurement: **86** km/h
